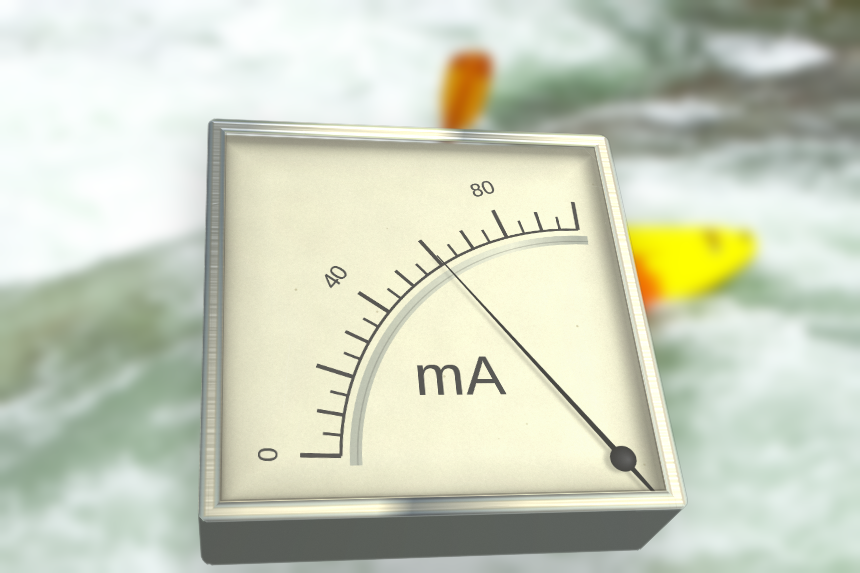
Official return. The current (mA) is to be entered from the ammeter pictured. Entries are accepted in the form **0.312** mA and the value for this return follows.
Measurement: **60** mA
